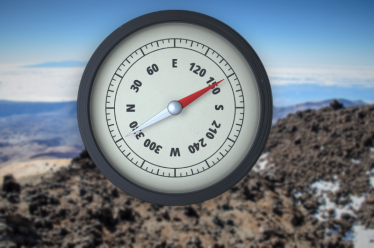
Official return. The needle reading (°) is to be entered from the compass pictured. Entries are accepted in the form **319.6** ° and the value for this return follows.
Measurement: **150** °
